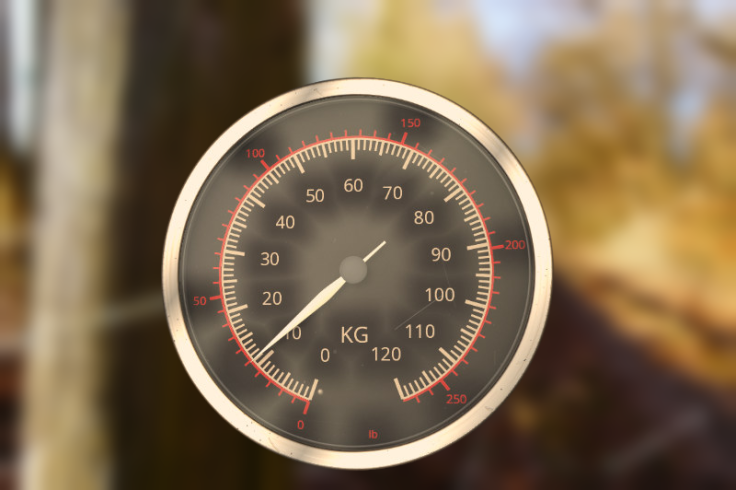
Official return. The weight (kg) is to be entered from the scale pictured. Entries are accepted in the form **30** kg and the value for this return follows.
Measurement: **11** kg
